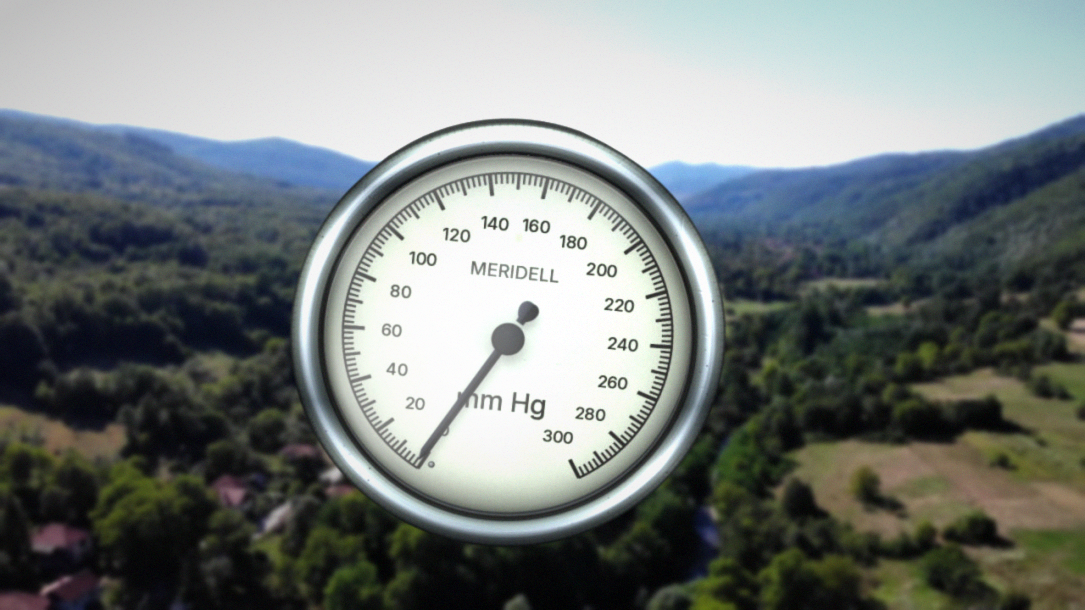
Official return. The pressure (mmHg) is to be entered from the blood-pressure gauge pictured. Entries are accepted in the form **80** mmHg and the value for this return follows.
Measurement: **2** mmHg
